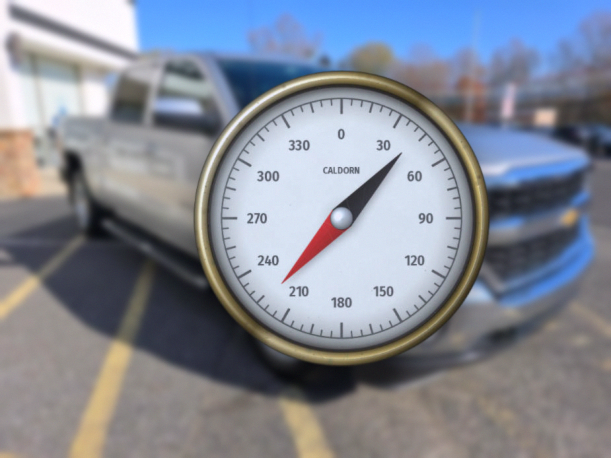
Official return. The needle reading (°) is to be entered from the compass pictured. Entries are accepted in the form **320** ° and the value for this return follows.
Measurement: **222.5** °
